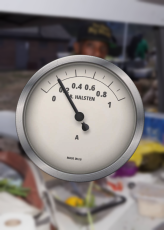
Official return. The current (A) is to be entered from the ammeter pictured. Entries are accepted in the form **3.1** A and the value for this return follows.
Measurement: **0.2** A
